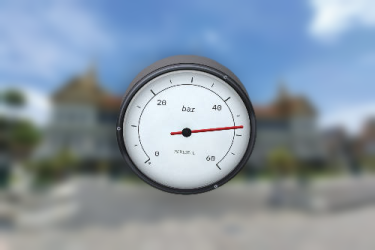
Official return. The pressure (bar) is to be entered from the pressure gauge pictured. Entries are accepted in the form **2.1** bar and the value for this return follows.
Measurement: **47.5** bar
